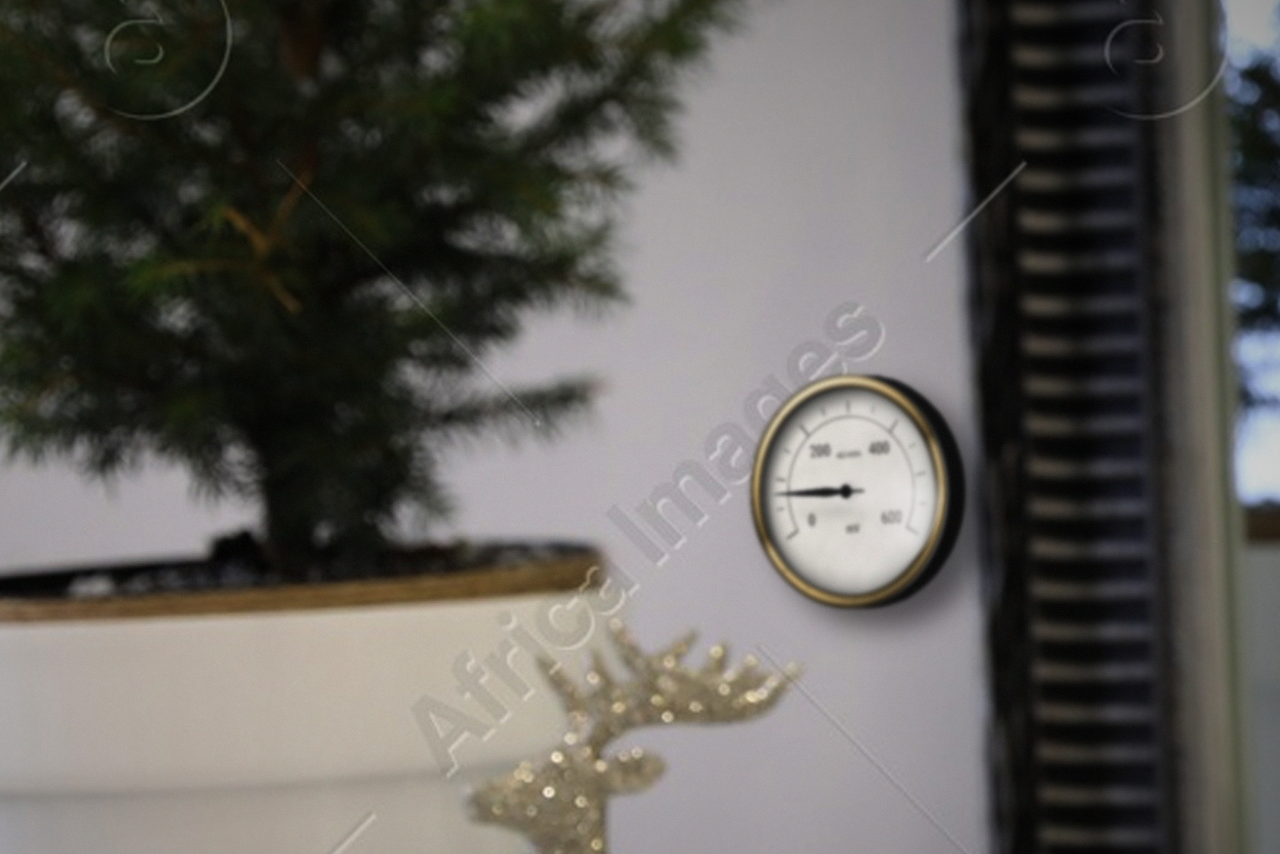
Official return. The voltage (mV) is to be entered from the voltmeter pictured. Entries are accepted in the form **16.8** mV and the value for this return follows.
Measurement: **75** mV
